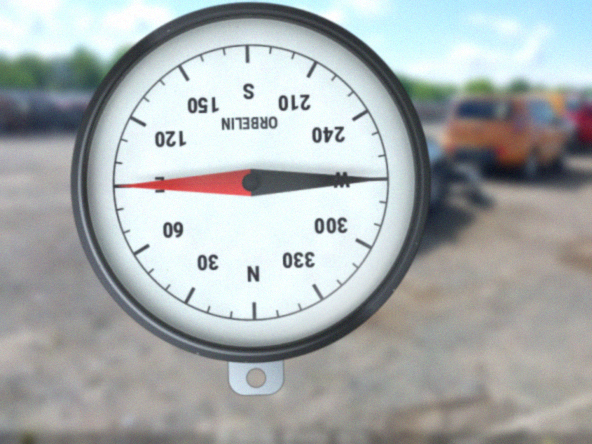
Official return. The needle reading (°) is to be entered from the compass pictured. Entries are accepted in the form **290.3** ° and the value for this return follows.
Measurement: **90** °
